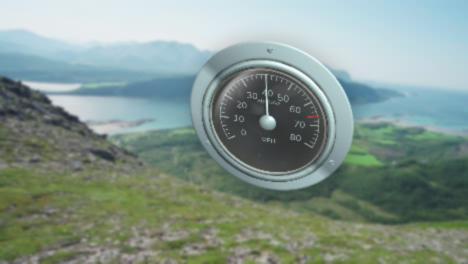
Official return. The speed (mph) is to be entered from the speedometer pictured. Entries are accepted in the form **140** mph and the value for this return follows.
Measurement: **40** mph
